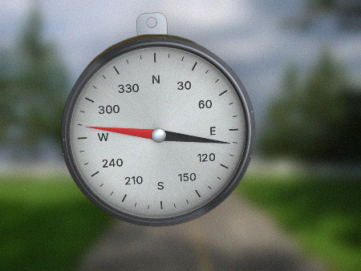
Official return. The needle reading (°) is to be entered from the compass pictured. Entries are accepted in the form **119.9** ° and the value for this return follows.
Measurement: **280** °
